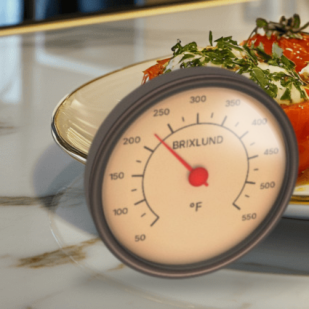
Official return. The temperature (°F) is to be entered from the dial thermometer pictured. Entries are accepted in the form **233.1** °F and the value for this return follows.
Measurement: **225** °F
